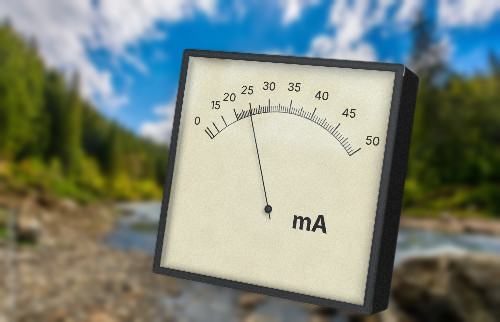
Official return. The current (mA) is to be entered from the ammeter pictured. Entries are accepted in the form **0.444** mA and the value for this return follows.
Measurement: **25** mA
